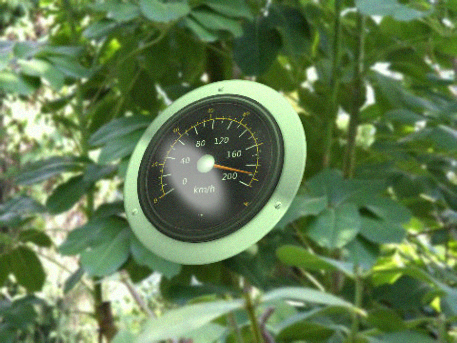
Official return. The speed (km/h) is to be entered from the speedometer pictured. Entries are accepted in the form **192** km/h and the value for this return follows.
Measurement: **190** km/h
